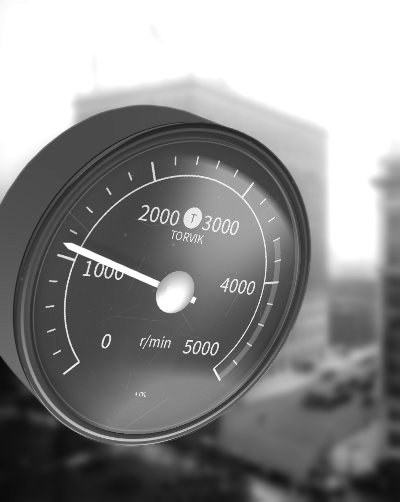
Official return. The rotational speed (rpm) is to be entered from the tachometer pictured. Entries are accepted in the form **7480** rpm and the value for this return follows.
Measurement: **1100** rpm
